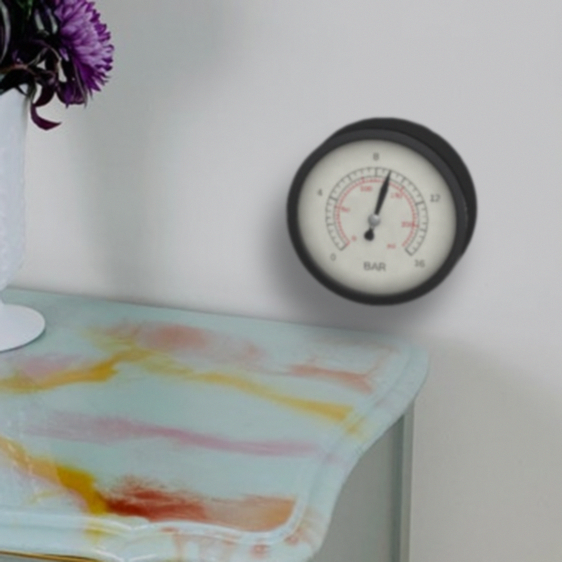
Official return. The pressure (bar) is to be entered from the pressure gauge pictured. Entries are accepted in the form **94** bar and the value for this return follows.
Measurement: **9** bar
